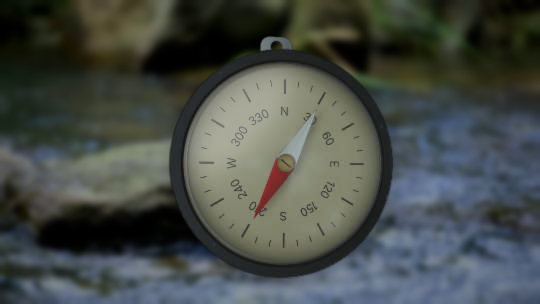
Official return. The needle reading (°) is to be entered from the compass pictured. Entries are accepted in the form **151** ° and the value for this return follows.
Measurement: **210** °
